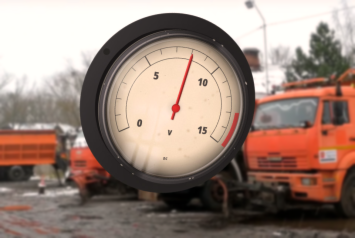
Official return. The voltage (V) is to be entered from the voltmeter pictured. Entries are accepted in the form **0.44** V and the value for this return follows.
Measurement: **8** V
